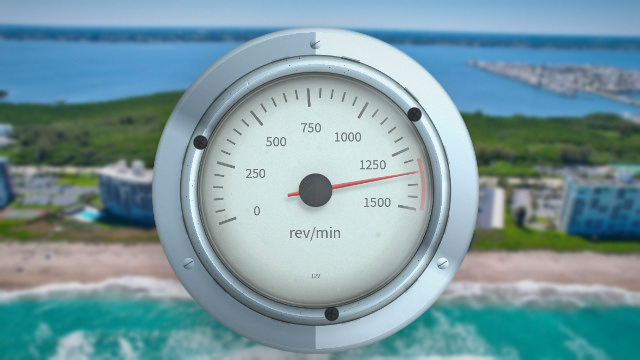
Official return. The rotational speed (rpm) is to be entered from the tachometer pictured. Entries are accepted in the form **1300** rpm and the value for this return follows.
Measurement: **1350** rpm
